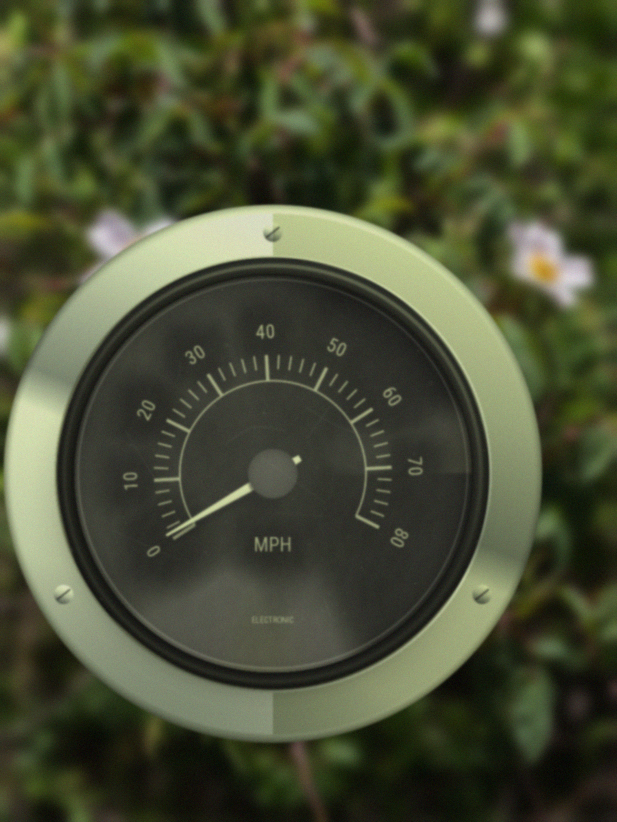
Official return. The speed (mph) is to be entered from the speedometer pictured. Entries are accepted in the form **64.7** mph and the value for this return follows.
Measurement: **1** mph
